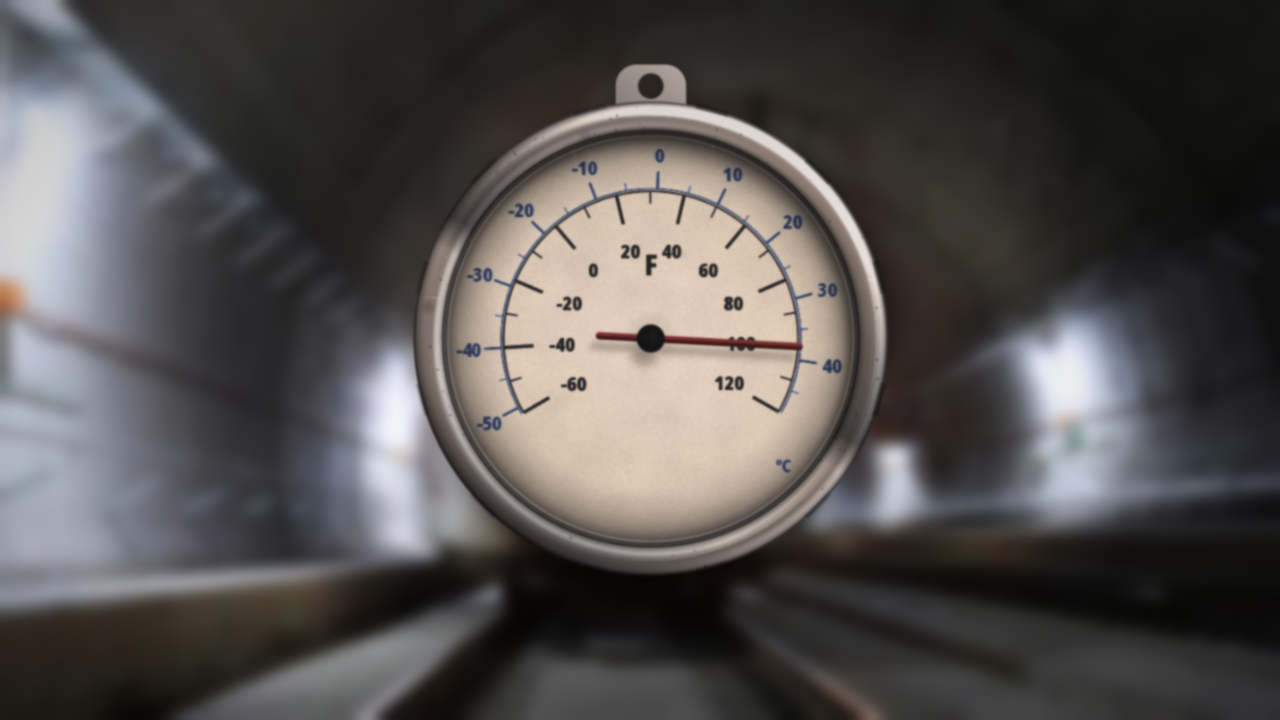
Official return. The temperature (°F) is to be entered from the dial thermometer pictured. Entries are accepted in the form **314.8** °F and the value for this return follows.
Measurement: **100** °F
